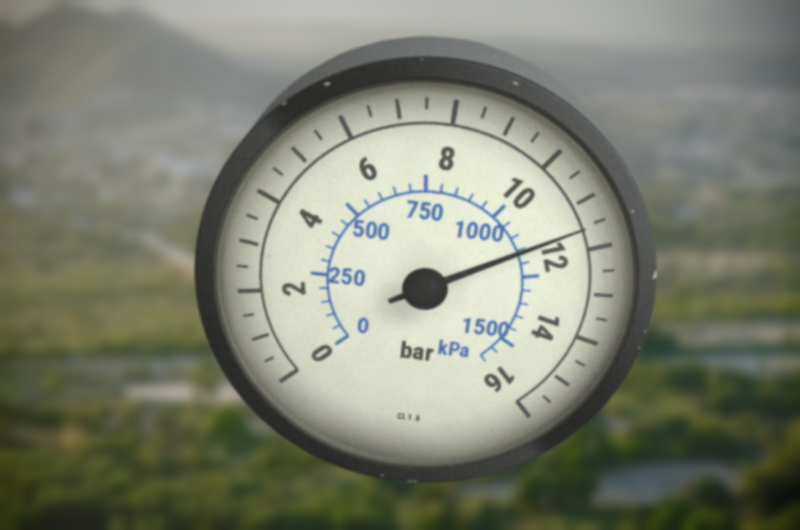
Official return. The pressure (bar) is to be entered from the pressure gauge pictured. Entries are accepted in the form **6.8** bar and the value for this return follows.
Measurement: **11.5** bar
